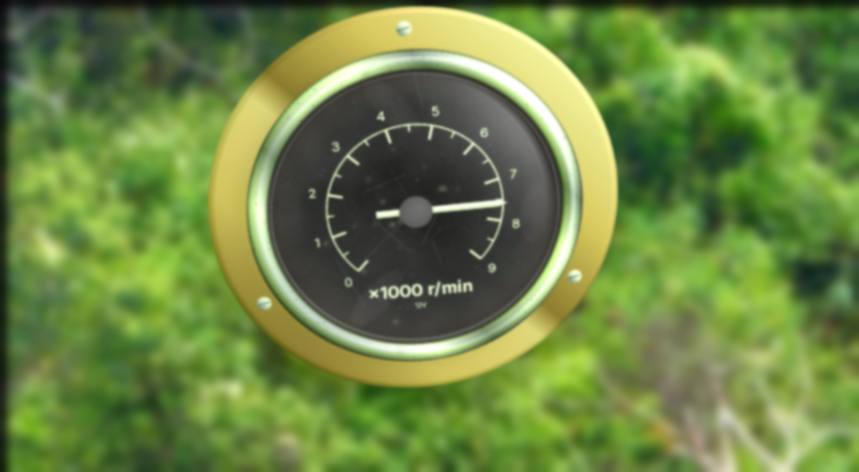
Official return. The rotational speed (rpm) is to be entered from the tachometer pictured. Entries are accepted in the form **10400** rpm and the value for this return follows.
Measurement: **7500** rpm
